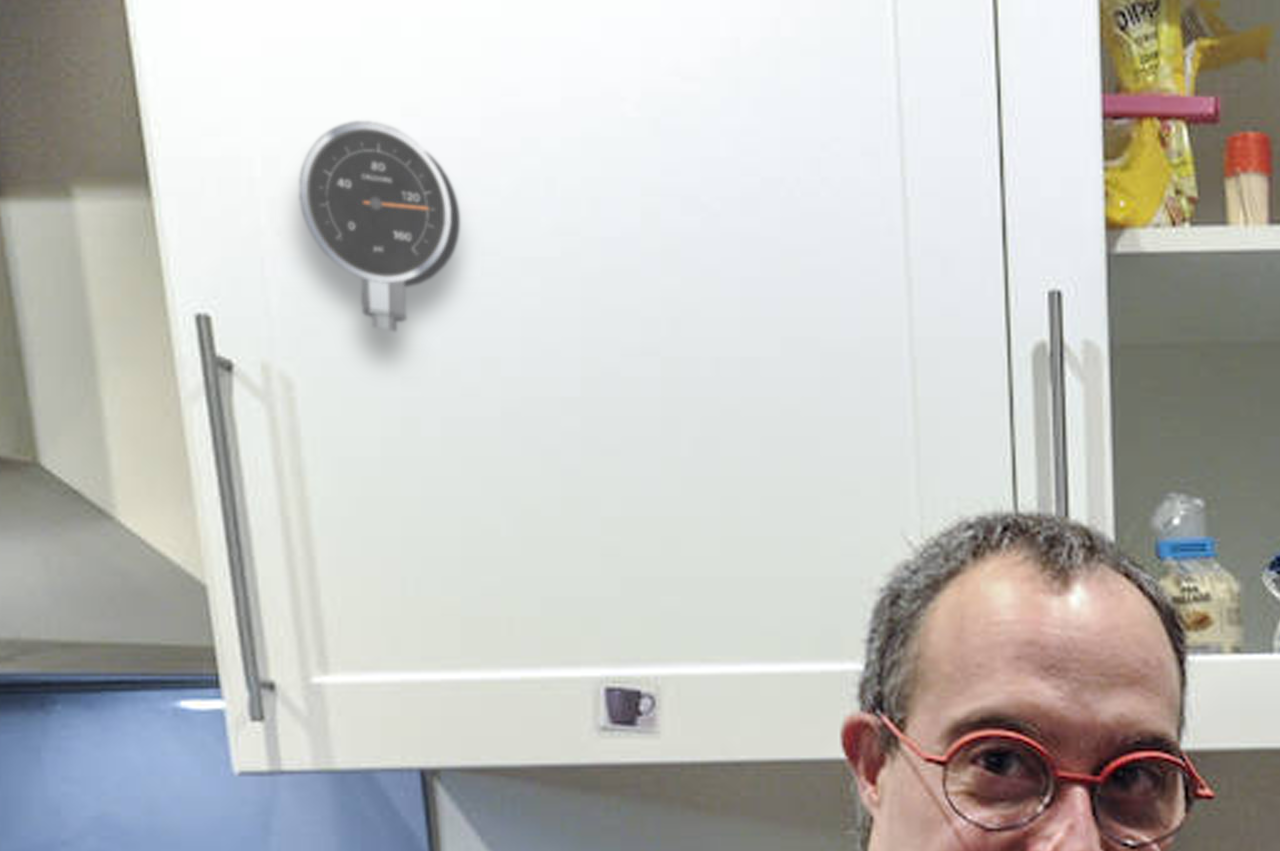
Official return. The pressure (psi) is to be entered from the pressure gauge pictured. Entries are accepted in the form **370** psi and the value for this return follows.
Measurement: **130** psi
